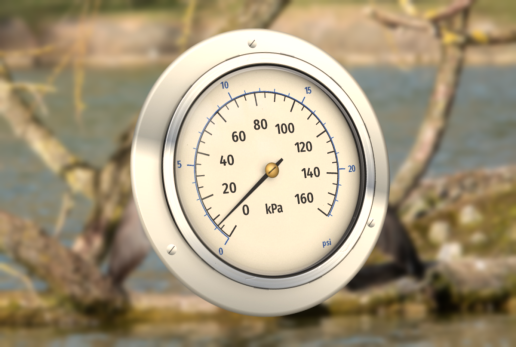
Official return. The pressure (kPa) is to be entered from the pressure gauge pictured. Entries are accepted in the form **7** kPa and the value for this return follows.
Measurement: **7.5** kPa
